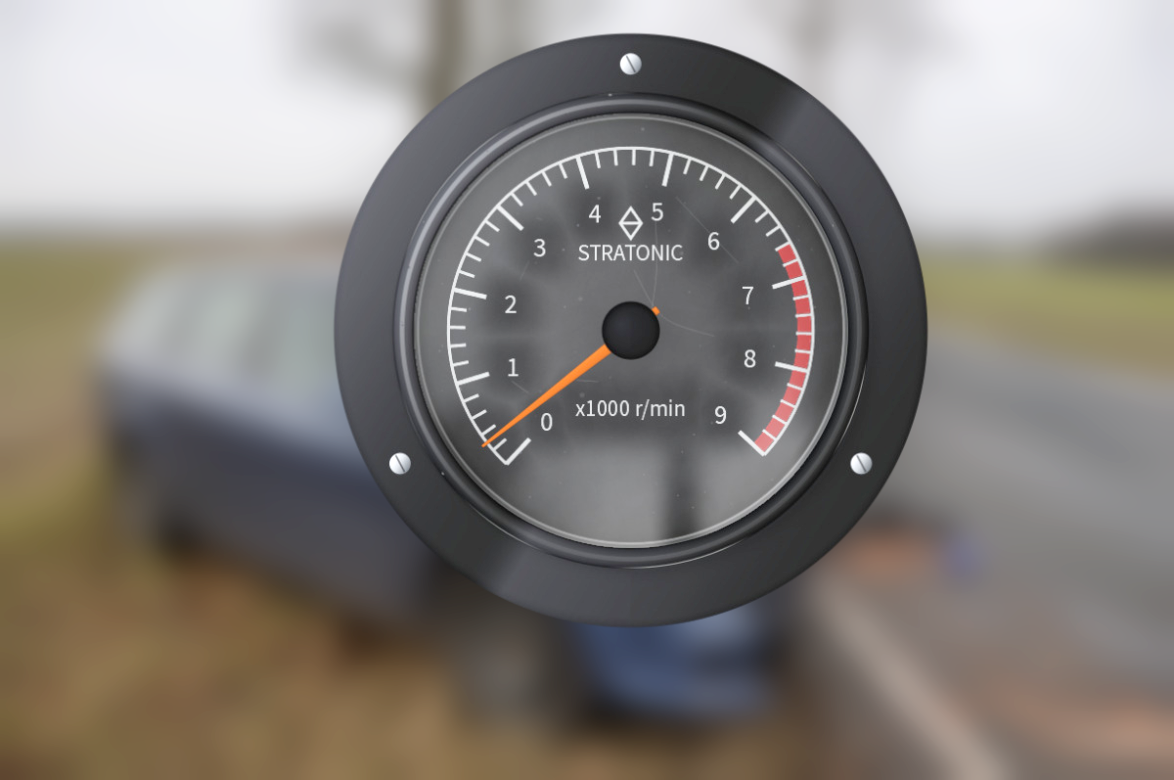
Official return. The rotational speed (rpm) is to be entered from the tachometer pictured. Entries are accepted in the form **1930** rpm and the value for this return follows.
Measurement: **300** rpm
